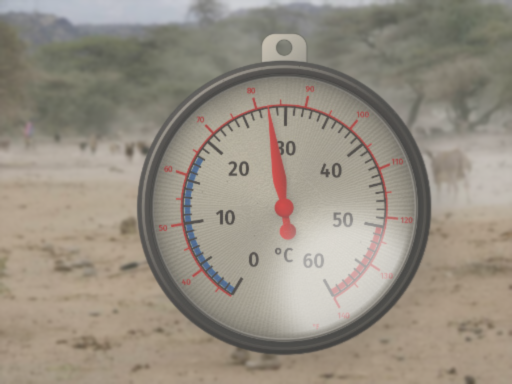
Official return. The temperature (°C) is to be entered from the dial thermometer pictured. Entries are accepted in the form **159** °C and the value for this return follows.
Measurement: **28** °C
